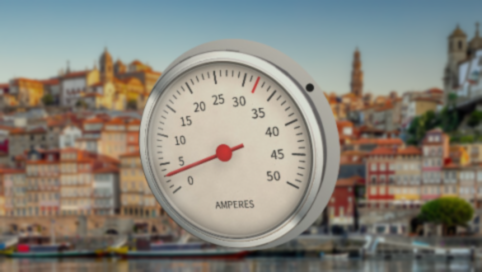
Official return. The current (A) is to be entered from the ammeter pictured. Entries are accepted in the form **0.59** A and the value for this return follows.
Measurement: **3** A
